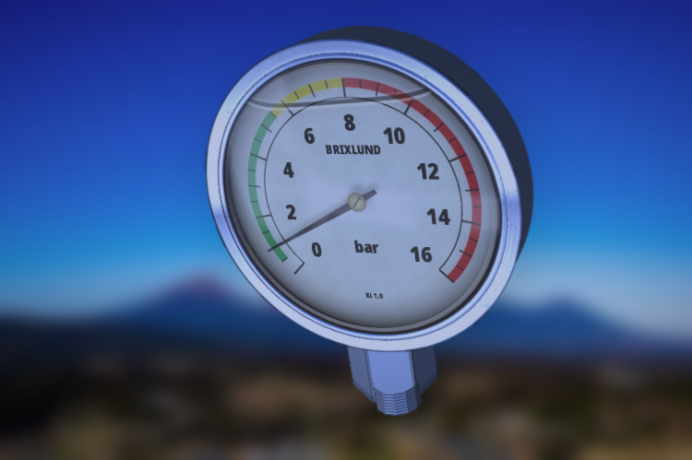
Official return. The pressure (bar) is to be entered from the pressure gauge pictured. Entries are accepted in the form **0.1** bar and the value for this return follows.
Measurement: **1** bar
